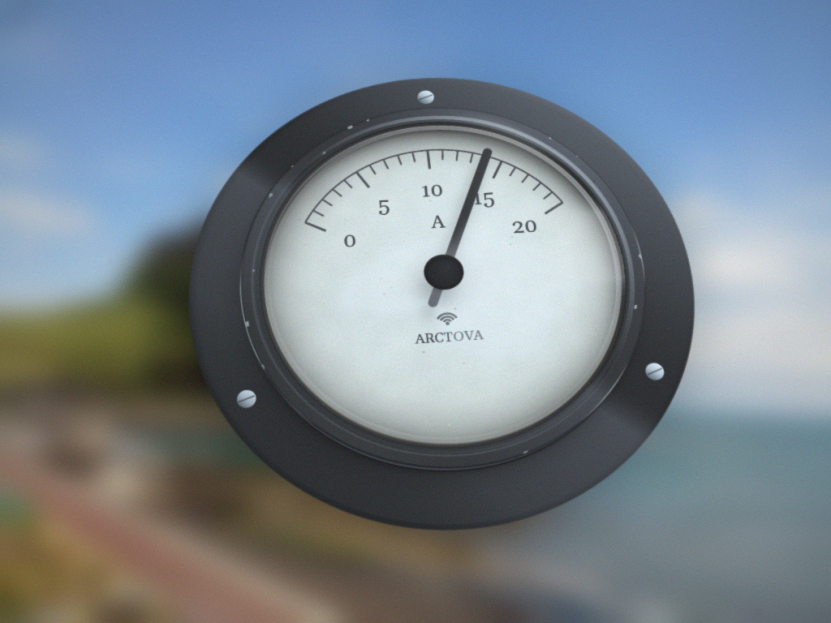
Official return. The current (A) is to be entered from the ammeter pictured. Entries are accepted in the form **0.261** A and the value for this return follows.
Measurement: **14** A
